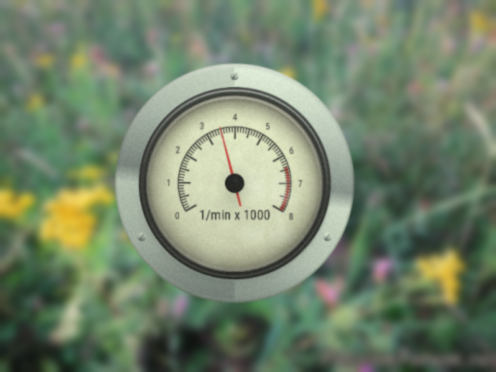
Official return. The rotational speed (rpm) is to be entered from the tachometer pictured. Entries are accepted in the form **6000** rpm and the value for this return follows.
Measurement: **3500** rpm
